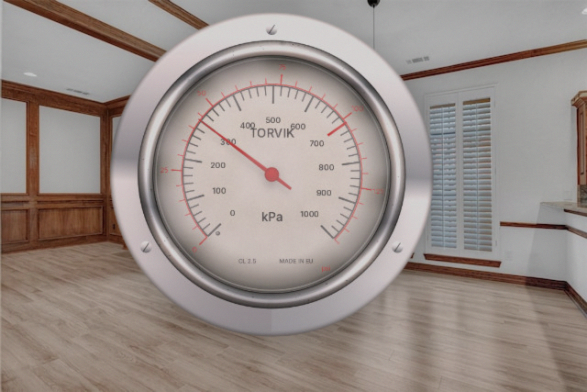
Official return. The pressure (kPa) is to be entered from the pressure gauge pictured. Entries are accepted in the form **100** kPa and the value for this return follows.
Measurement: **300** kPa
